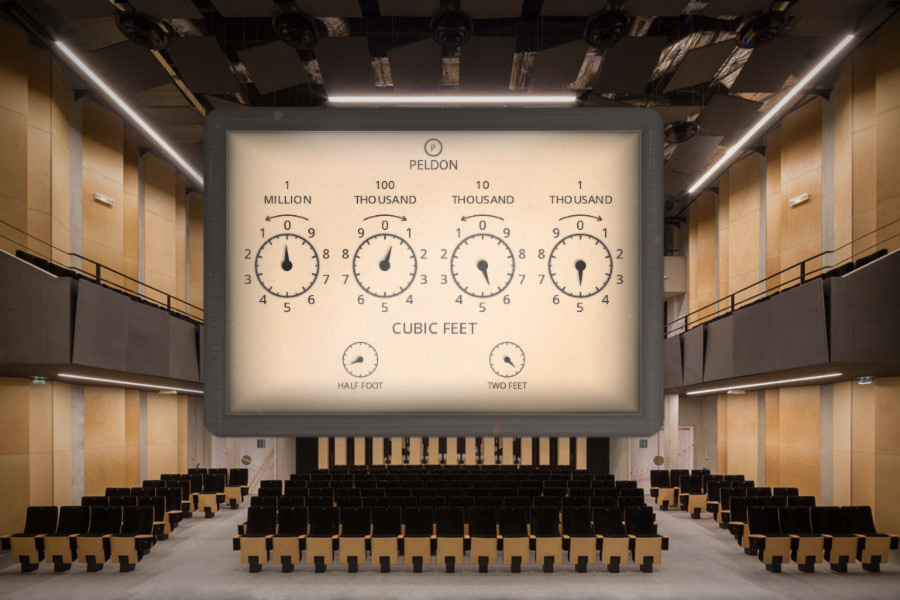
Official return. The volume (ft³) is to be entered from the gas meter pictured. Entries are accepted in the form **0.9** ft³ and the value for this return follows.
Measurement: **5500** ft³
